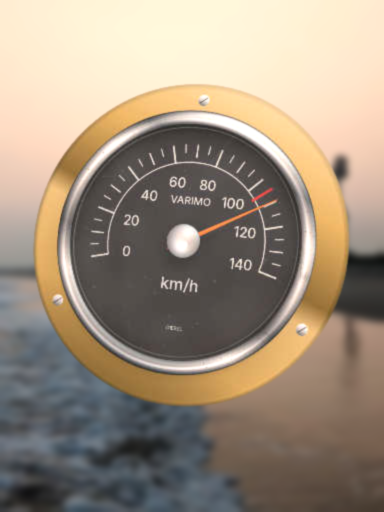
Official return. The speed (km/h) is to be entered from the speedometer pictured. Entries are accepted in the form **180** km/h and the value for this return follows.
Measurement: **110** km/h
